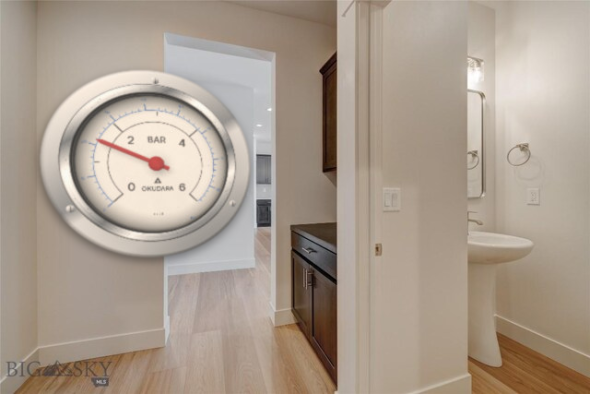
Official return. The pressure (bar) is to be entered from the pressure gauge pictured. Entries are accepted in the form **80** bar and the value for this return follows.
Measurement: **1.5** bar
